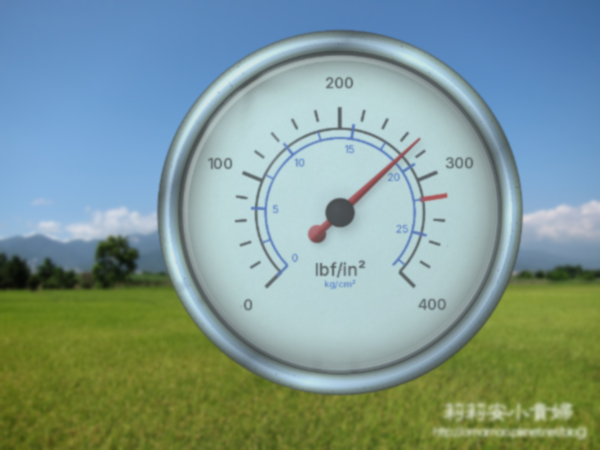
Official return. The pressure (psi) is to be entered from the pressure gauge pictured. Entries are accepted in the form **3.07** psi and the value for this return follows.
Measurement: **270** psi
